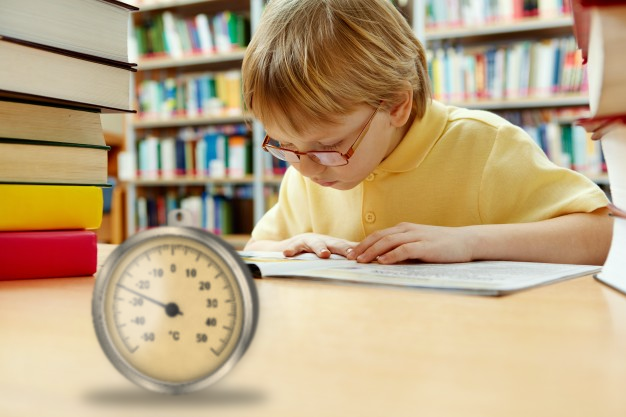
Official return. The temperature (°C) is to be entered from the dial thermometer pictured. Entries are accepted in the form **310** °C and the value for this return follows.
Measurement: **-25** °C
